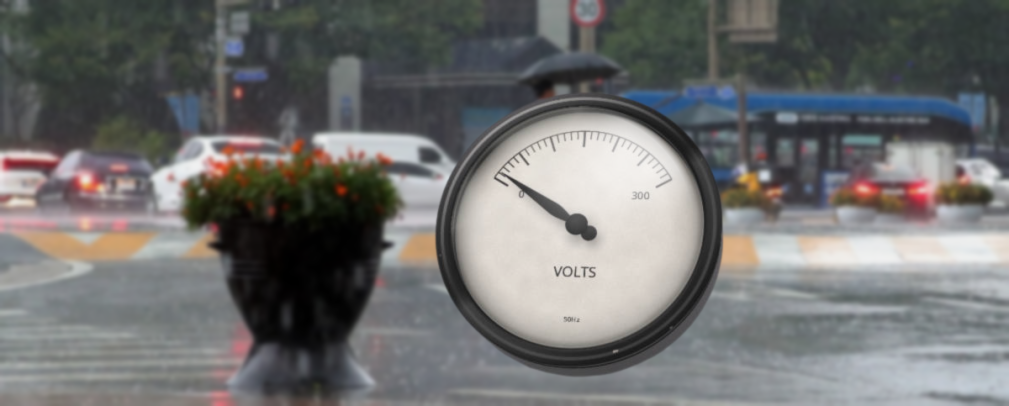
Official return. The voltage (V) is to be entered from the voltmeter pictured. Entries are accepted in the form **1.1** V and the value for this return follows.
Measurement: **10** V
